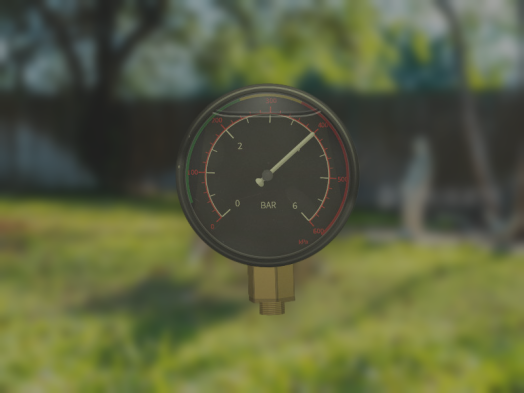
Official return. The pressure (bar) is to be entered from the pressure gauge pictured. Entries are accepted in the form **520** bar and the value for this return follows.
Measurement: **4** bar
